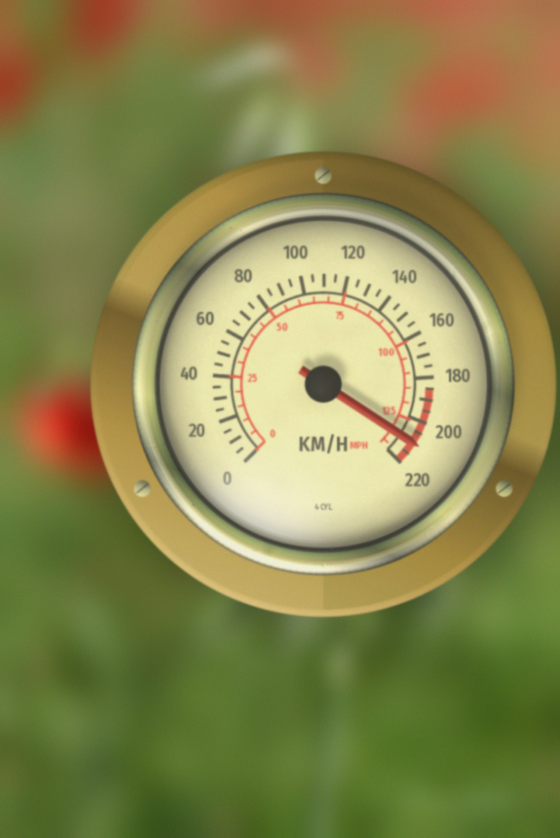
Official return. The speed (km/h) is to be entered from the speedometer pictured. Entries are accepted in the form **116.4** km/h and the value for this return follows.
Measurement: **210** km/h
